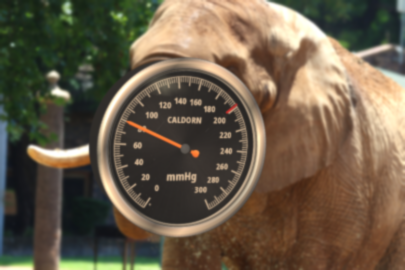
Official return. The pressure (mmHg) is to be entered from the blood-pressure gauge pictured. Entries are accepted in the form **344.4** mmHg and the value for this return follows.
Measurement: **80** mmHg
